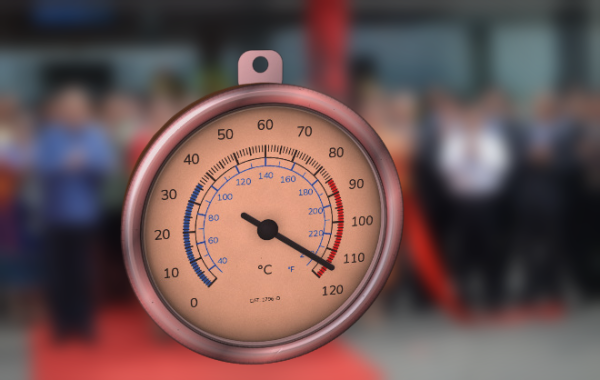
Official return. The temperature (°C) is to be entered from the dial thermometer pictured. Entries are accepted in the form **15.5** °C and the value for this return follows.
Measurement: **115** °C
